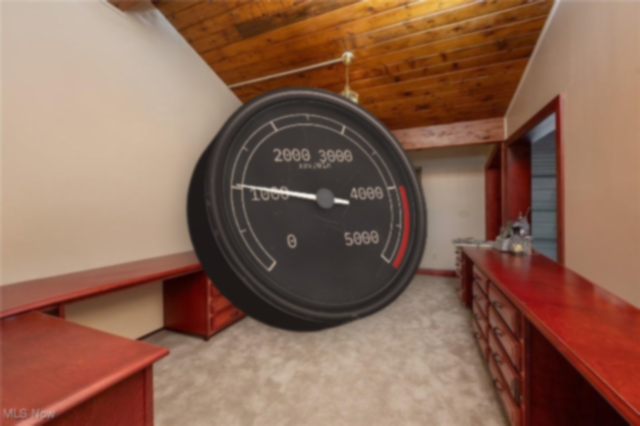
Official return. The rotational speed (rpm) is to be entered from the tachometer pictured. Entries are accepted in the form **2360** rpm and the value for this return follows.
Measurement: **1000** rpm
